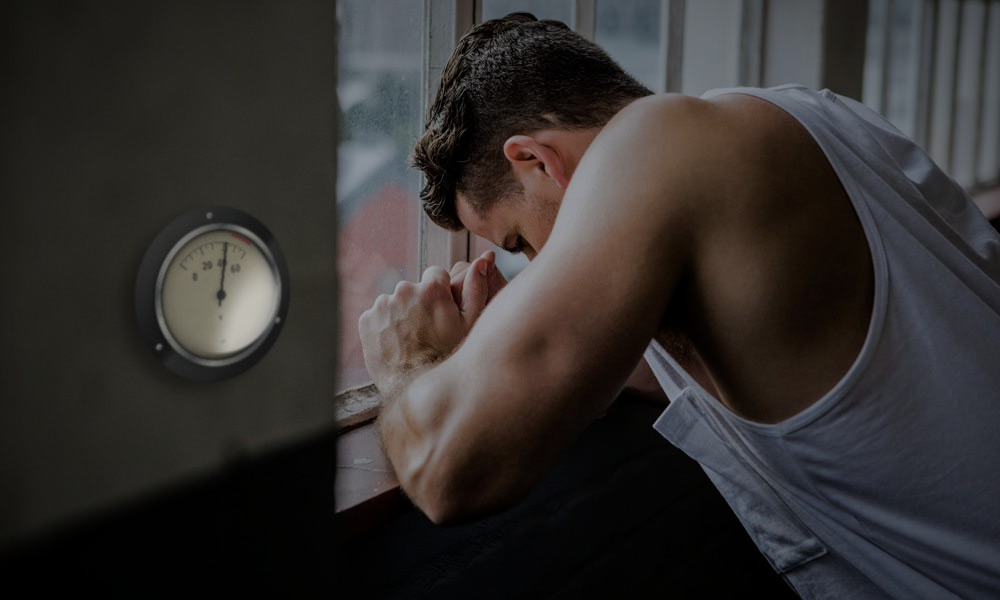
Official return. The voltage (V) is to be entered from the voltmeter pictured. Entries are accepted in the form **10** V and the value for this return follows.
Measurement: **40** V
